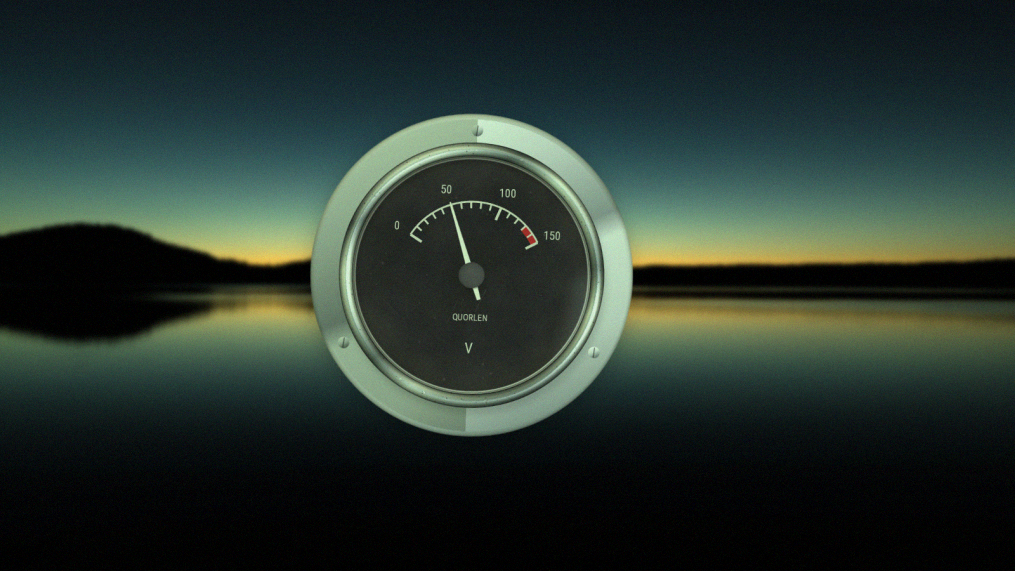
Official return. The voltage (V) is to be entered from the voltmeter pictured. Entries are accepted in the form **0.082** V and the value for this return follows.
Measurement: **50** V
